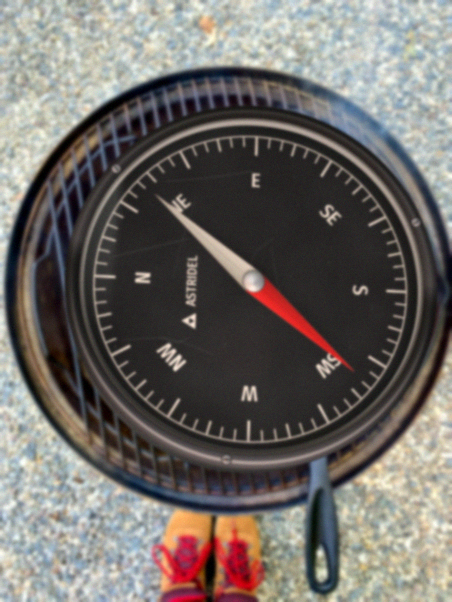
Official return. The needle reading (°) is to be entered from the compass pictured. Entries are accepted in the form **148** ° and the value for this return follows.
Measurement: **220** °
